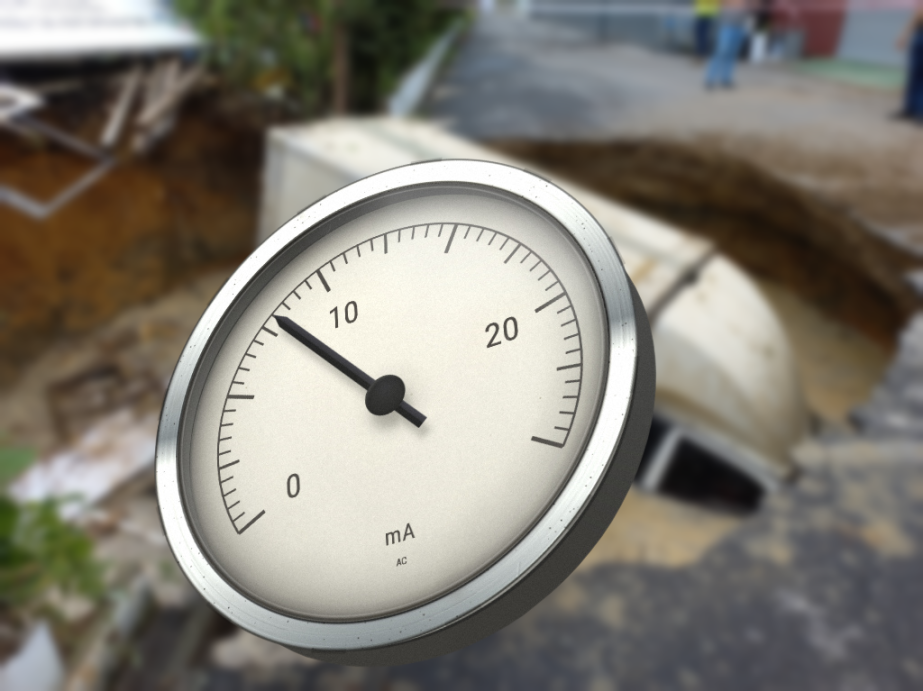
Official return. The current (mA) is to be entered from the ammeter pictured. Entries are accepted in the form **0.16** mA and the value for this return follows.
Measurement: **8** mA
